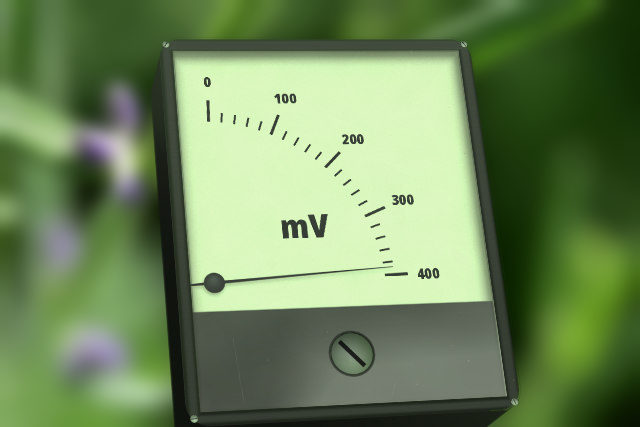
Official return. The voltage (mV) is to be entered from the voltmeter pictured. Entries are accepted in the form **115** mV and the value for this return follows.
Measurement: **390** mV
